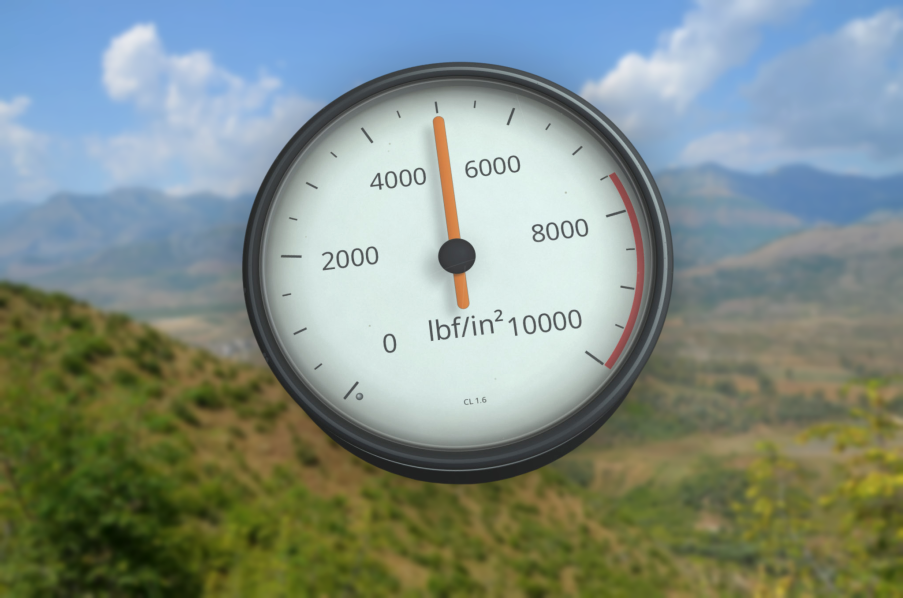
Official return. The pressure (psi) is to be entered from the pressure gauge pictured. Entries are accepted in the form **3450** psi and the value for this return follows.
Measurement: **5000** psi
